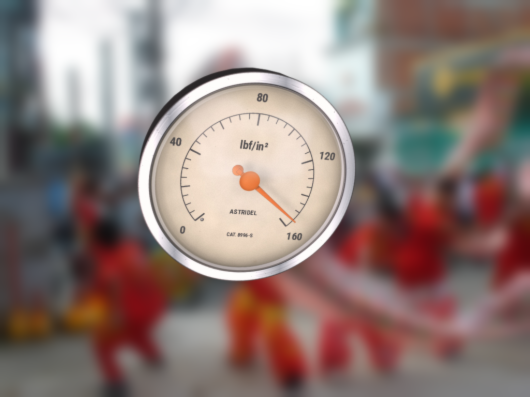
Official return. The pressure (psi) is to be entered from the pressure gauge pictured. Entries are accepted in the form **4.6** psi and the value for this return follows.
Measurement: **155** psi
